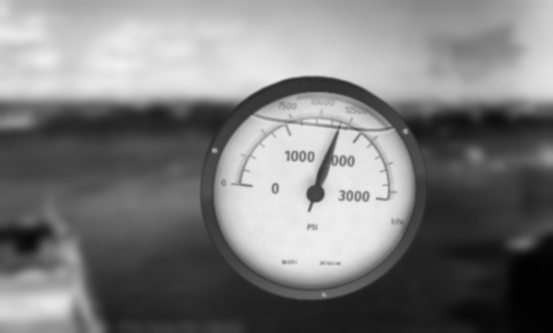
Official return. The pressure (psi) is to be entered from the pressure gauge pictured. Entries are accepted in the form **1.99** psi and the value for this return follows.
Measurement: **1700** psi
